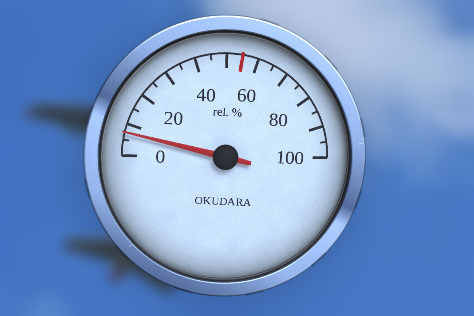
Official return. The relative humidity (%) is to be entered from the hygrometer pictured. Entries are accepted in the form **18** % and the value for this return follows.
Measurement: **7.5** %
